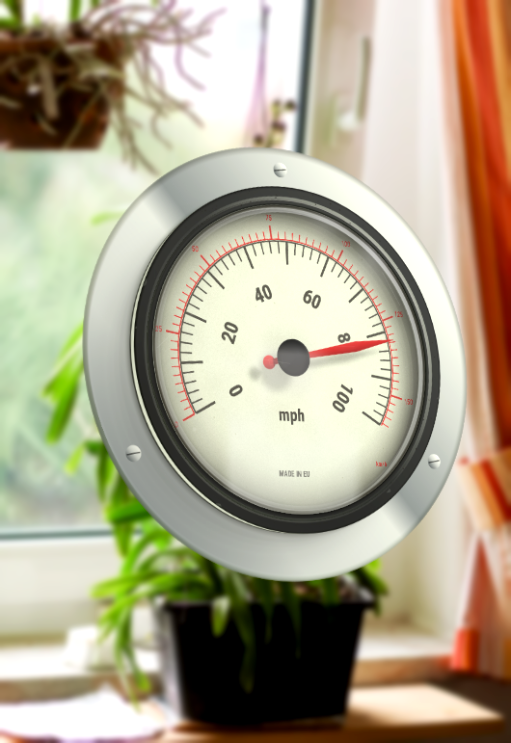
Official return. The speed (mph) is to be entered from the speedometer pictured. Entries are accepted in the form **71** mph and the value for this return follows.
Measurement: **82** mph
